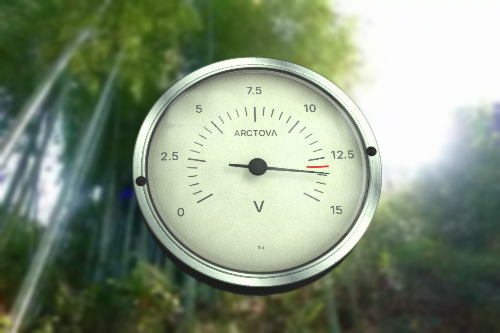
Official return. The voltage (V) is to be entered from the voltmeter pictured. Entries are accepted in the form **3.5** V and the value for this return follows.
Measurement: **13.5** V
